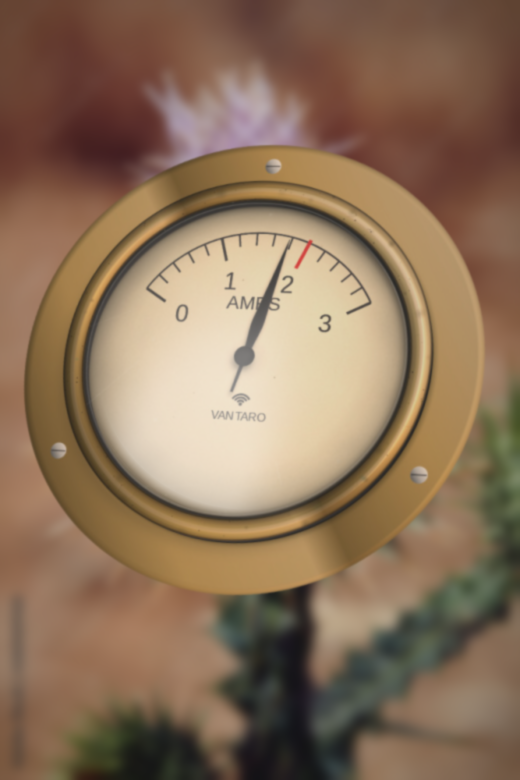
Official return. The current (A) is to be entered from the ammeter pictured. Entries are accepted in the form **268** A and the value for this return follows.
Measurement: **1.8** A
